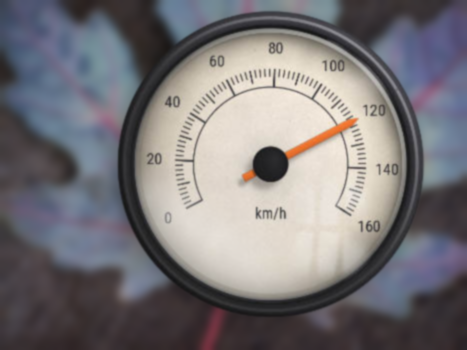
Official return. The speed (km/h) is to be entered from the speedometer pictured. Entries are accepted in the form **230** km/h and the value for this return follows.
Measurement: **120** km/h
